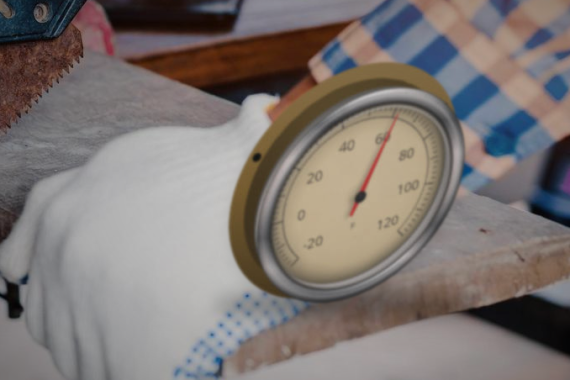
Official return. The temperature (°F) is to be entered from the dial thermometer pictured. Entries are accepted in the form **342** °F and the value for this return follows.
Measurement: **60** °F
